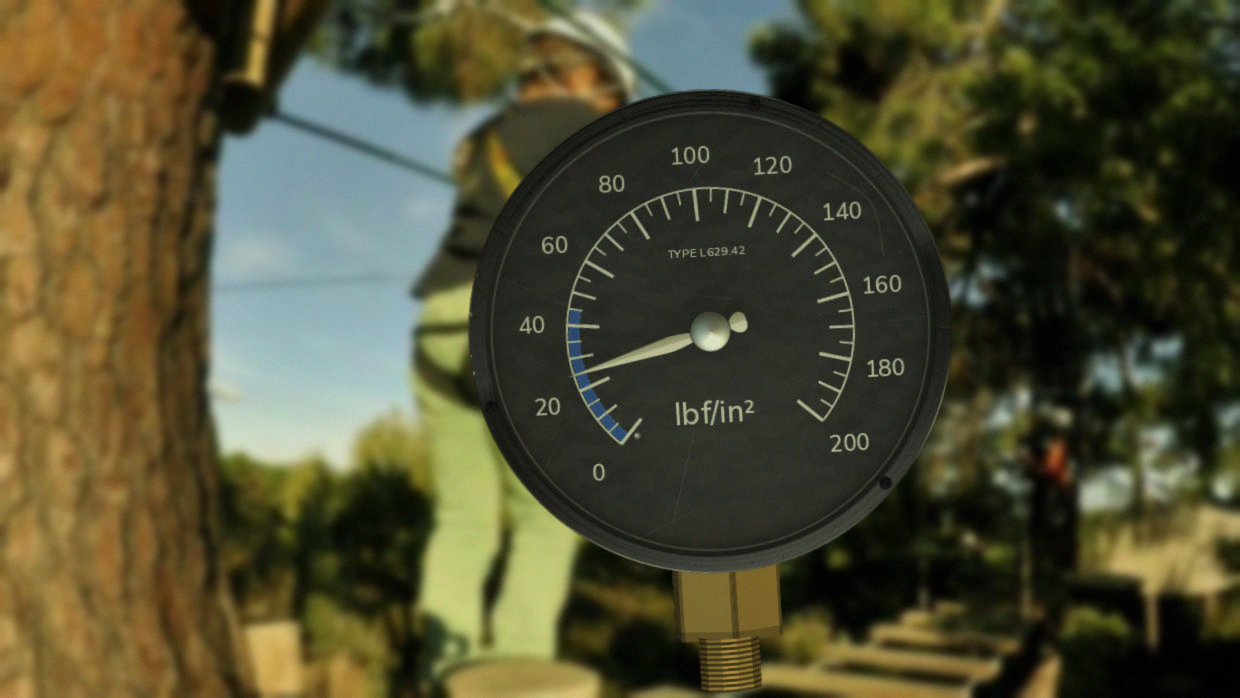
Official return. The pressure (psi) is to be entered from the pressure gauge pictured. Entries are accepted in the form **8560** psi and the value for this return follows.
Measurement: **25** psi
